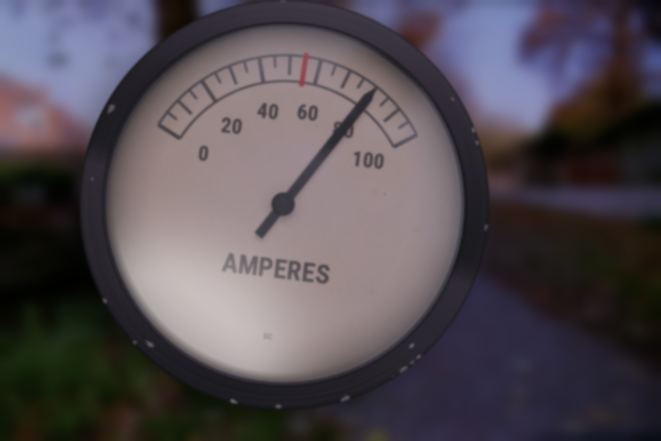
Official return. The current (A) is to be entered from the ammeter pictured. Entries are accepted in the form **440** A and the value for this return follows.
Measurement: **80** A
